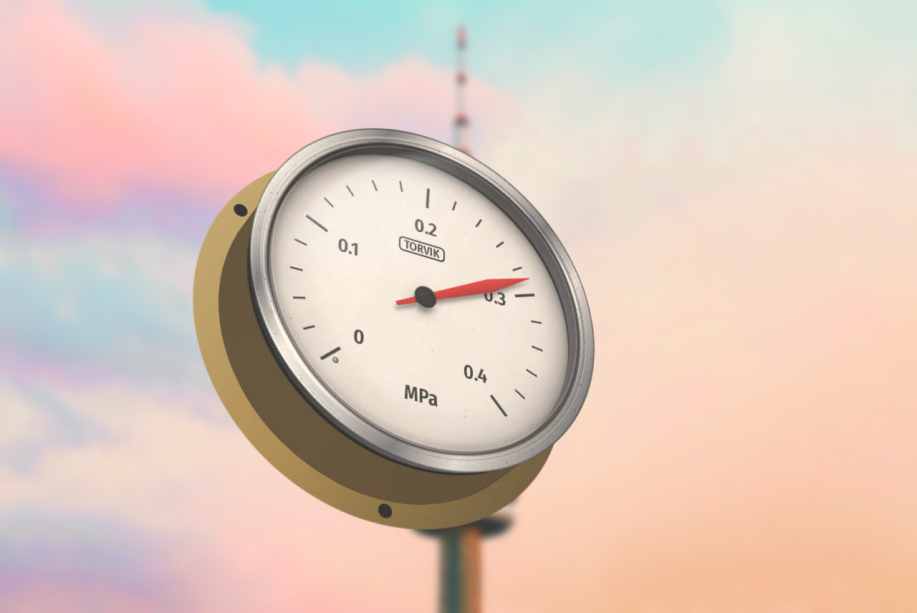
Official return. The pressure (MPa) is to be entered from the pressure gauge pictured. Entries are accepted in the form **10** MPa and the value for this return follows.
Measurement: **0.29** MPa
